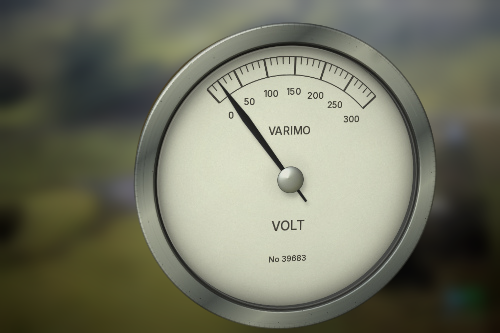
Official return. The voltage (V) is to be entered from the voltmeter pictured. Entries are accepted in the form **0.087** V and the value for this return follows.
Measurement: **20** V
